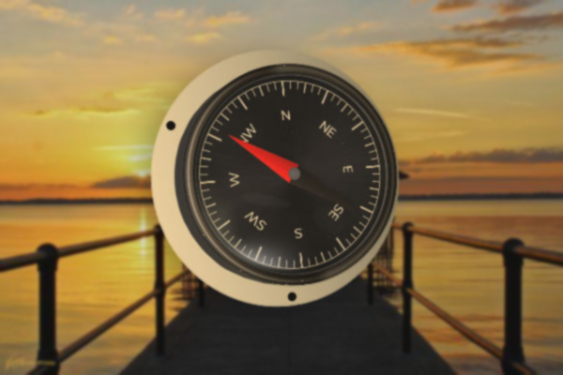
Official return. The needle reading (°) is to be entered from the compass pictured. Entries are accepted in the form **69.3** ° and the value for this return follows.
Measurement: **305** °
